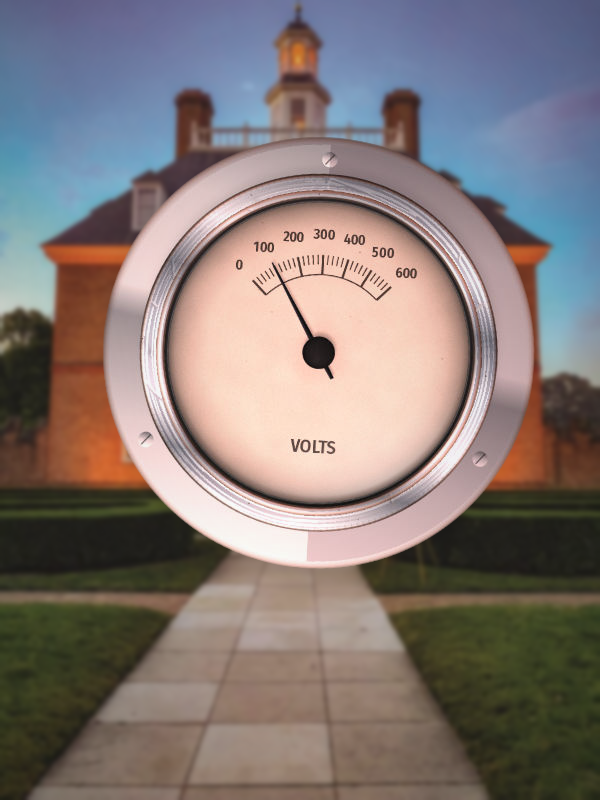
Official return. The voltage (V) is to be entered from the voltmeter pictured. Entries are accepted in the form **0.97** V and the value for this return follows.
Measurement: **100** V
